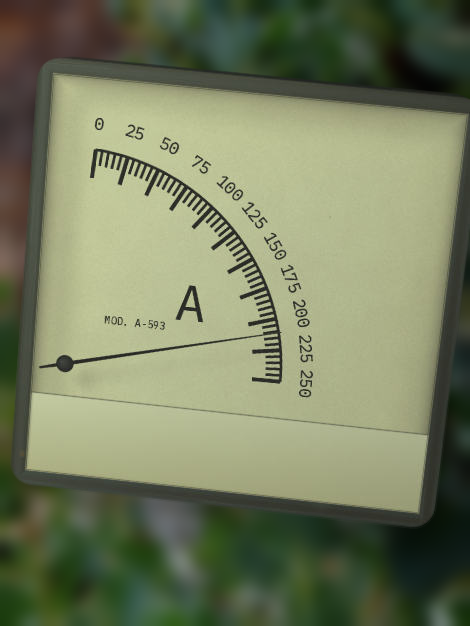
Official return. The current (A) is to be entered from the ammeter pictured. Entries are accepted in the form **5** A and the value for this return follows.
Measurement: **210** A
